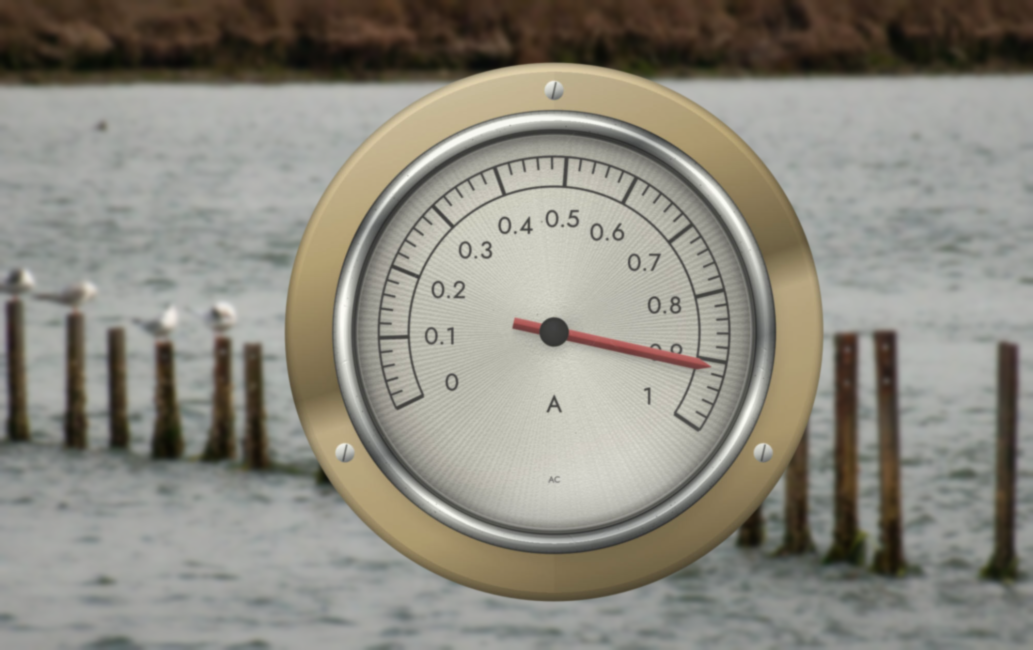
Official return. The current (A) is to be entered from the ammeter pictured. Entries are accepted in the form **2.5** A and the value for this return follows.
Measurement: **0.91** A
